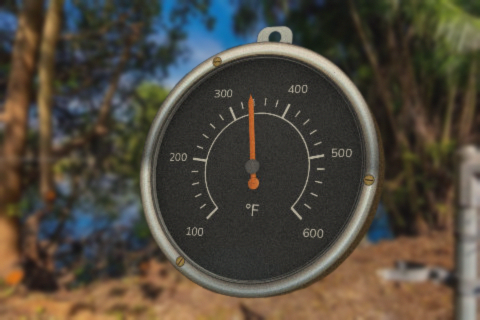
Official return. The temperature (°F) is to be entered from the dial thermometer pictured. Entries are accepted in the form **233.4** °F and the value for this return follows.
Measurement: **340** °F
